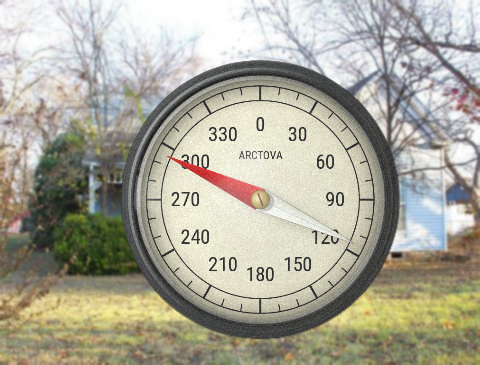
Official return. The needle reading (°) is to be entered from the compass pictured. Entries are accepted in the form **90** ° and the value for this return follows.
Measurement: **295** °
